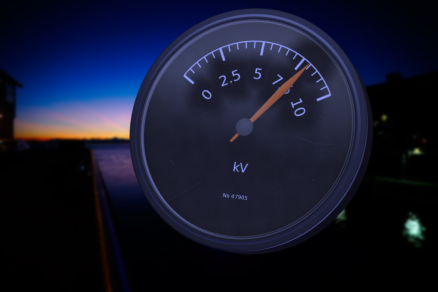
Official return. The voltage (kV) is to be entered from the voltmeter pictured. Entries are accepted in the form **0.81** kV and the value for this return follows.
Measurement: **8** kV
